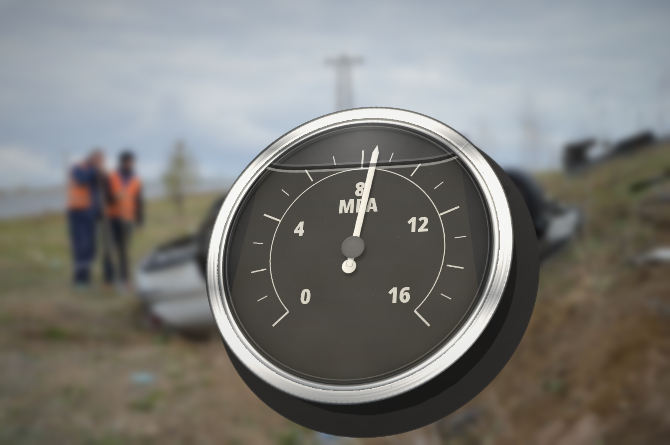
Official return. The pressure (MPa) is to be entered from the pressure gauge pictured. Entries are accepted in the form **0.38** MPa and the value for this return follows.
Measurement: **8.5** MPa
